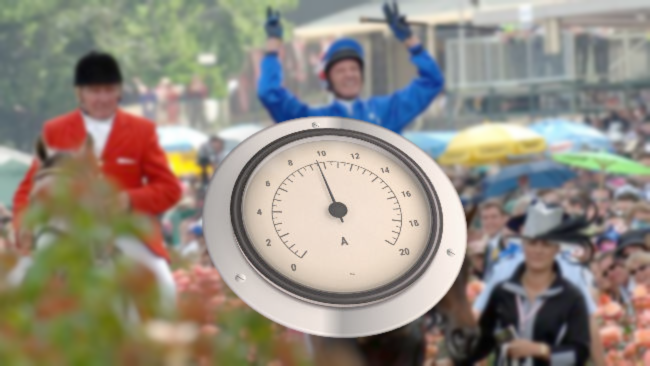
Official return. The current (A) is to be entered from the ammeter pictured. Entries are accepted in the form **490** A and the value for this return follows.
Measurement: **9.5** A
